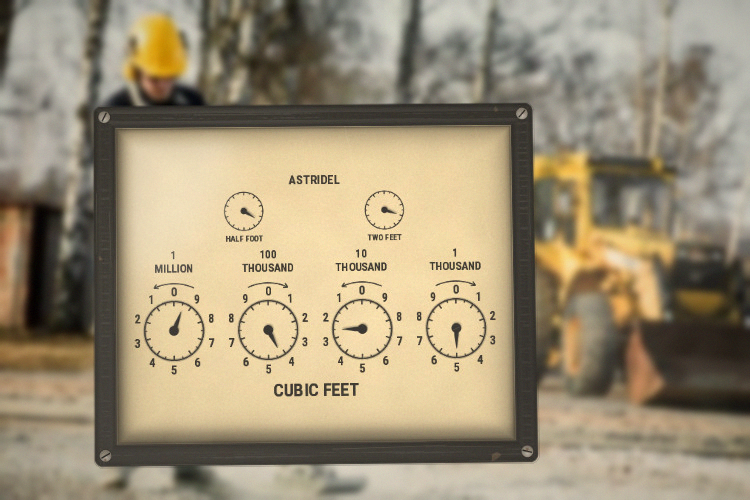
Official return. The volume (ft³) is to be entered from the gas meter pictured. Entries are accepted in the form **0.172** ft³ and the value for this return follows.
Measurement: **942500** ft³
